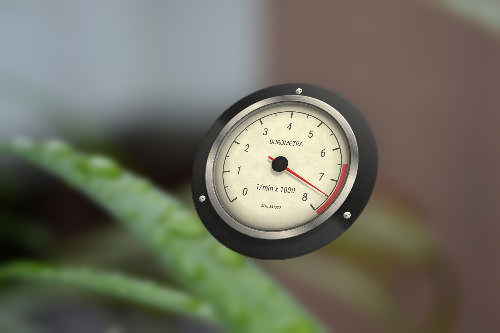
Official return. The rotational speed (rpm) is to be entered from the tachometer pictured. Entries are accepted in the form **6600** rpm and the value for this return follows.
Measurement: **7500** rpm
